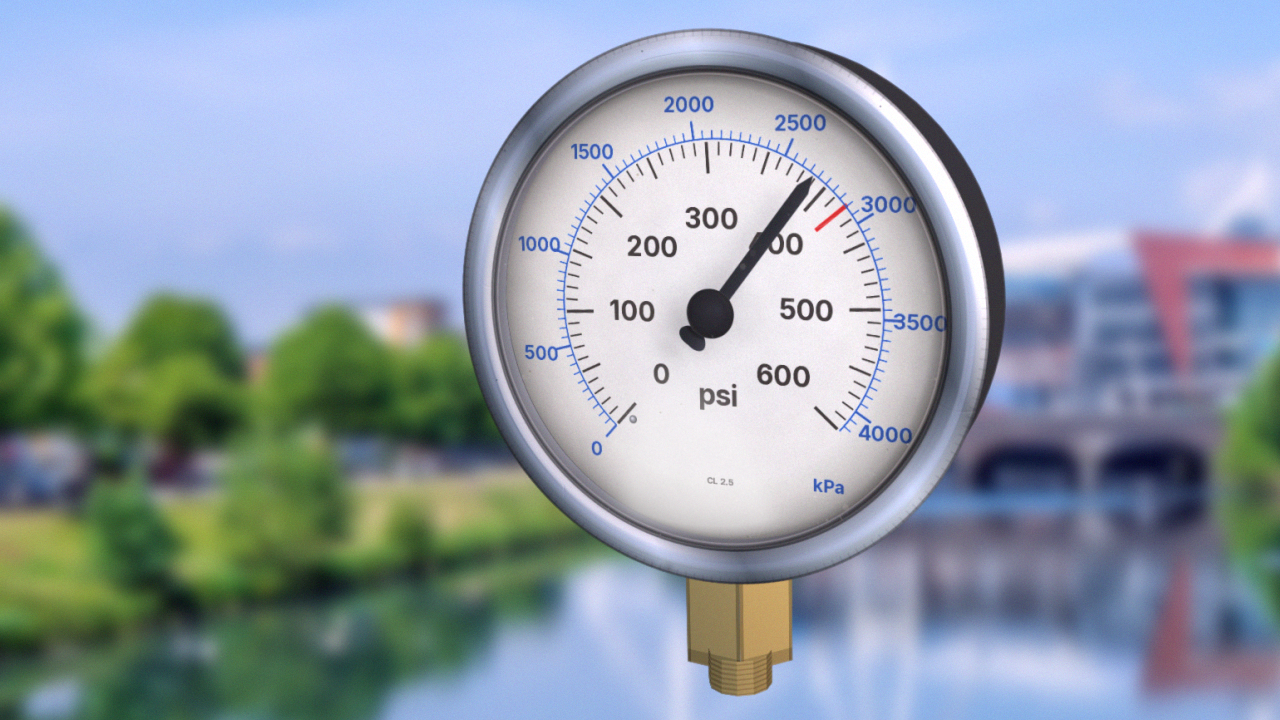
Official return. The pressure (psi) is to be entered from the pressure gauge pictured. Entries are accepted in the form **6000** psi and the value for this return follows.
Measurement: **390** psi
